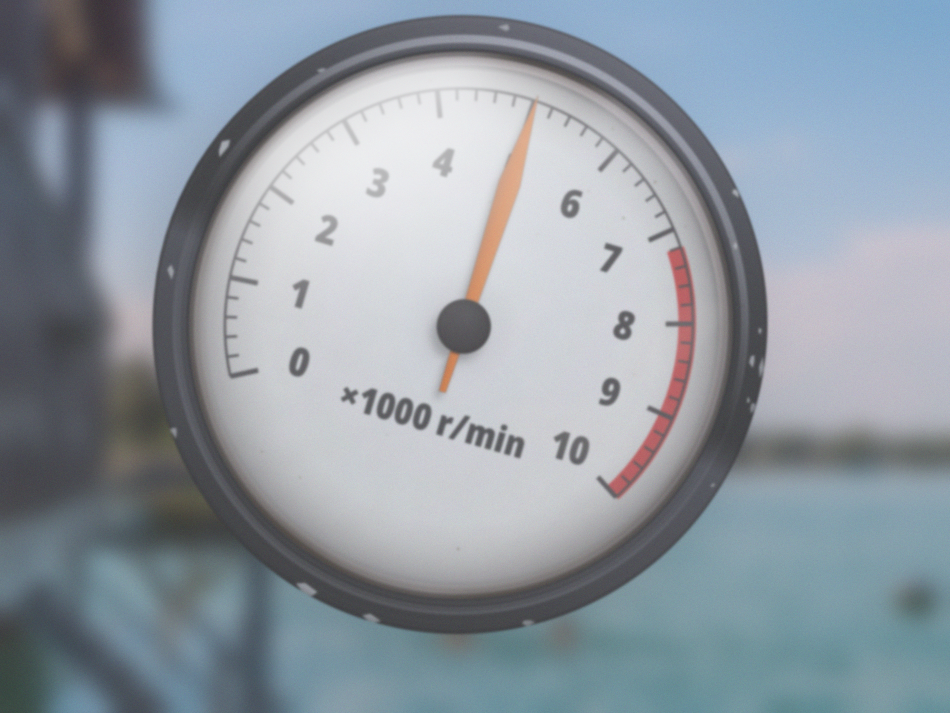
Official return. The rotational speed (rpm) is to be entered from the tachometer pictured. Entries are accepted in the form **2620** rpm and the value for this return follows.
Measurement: **5000** rpm
